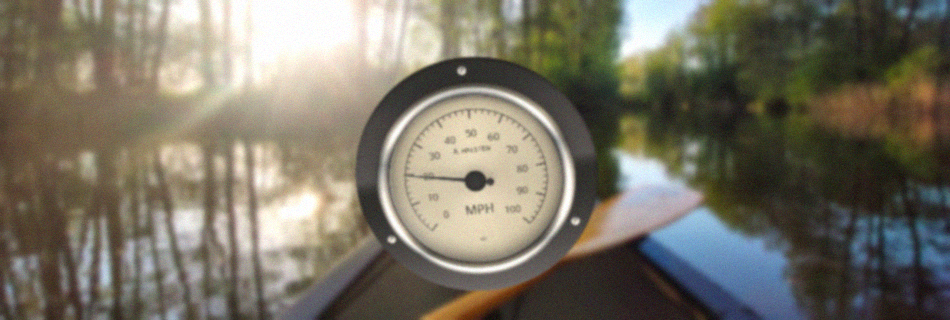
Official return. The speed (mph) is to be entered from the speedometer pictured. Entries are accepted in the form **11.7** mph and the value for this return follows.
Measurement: **20** mph
